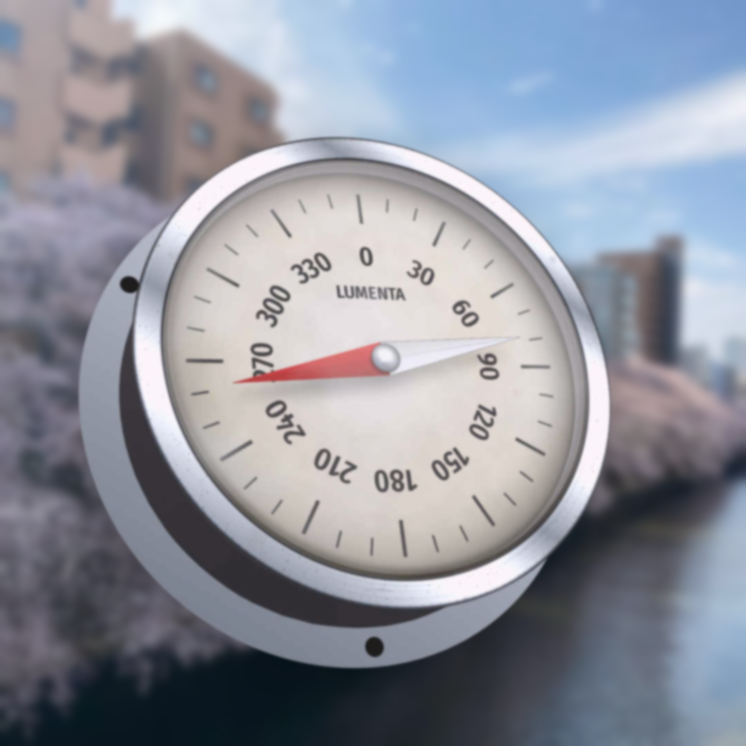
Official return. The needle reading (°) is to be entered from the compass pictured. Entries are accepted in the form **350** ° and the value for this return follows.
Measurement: **260** °
